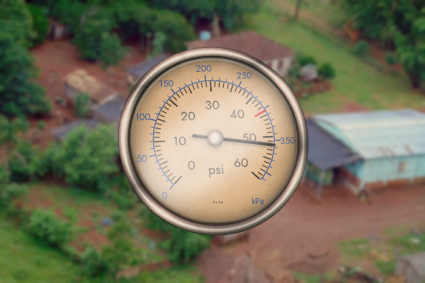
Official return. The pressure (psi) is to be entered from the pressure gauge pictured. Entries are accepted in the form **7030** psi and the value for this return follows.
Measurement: **52** psi
